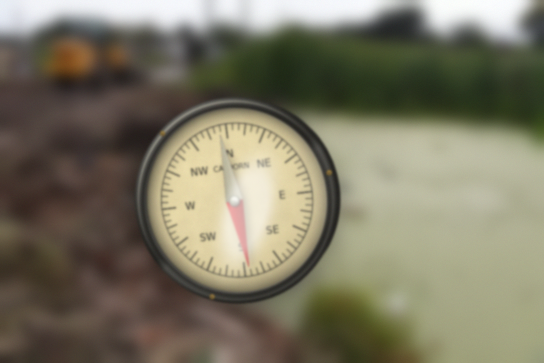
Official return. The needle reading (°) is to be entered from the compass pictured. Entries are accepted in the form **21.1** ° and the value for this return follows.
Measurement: **175** °
